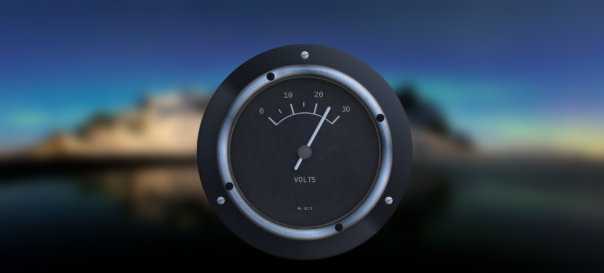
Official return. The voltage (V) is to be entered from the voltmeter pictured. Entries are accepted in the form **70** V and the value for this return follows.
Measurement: **25** V
